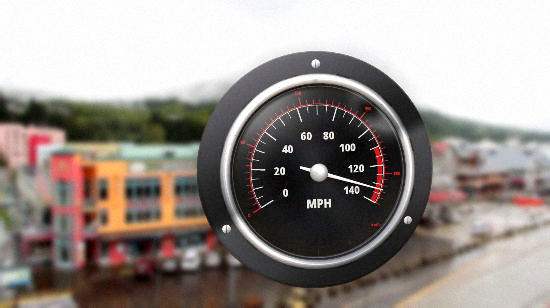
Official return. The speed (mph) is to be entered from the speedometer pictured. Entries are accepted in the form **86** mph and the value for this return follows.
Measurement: **132.5** mph
